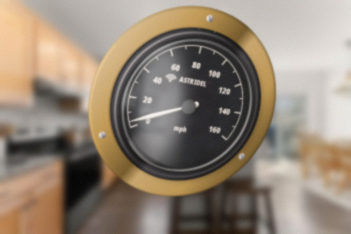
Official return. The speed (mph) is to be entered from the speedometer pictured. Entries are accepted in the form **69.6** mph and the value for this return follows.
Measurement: **5** mph
